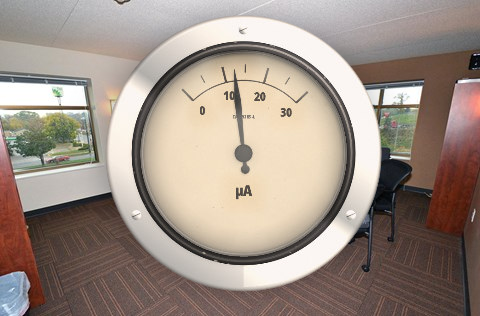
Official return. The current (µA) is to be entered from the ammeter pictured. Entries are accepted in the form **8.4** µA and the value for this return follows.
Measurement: **12.5** µA
